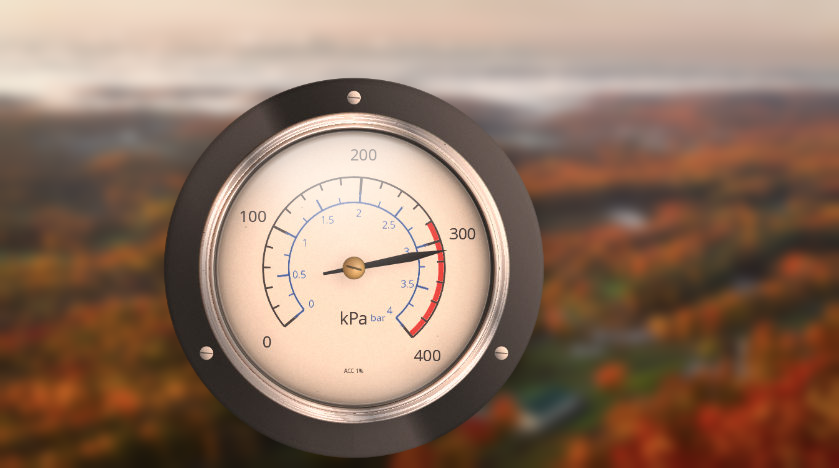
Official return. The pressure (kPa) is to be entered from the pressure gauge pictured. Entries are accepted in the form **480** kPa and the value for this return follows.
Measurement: **310** kPa
